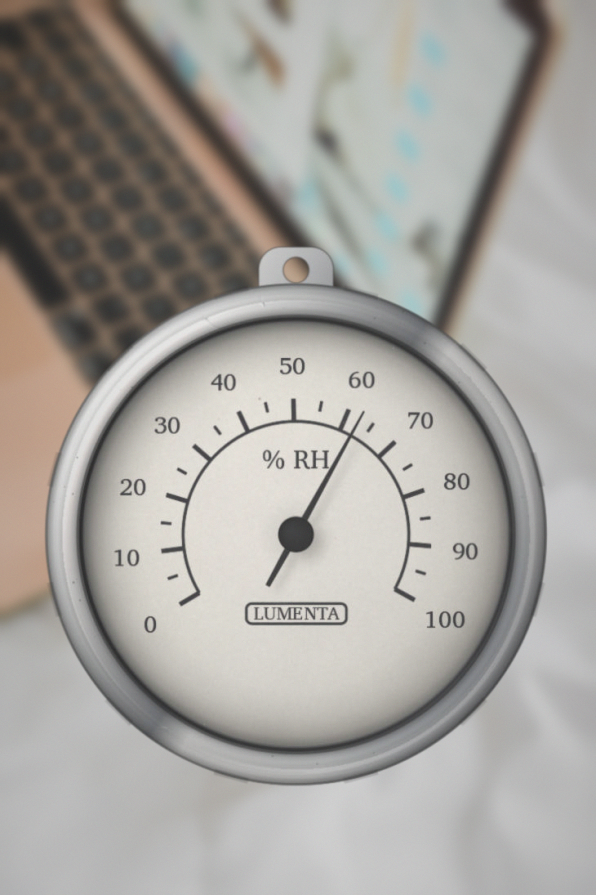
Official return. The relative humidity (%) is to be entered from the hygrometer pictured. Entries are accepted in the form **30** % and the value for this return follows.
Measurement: **62.5** %
